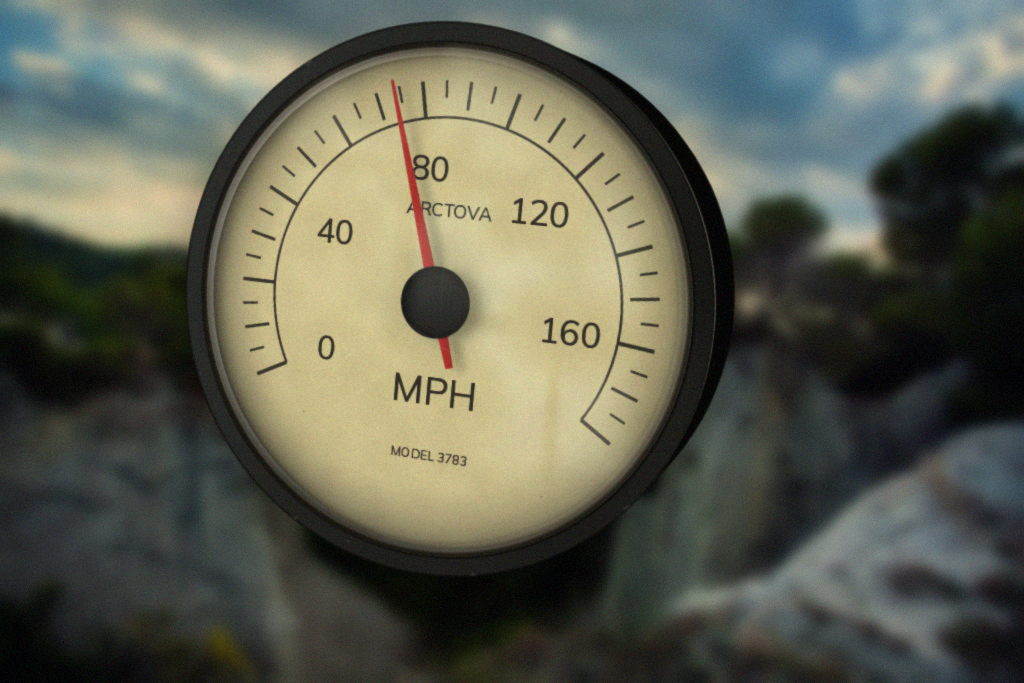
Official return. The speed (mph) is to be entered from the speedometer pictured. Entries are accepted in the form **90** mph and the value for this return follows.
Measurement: **75** mph
